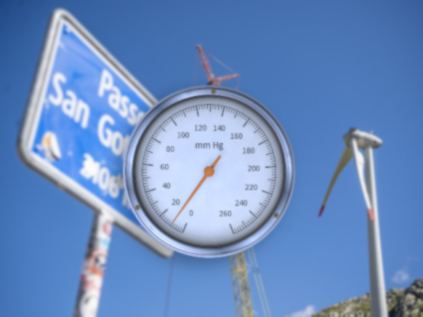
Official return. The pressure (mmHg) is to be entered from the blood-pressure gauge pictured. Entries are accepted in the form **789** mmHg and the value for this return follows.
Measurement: **10** mmHg
